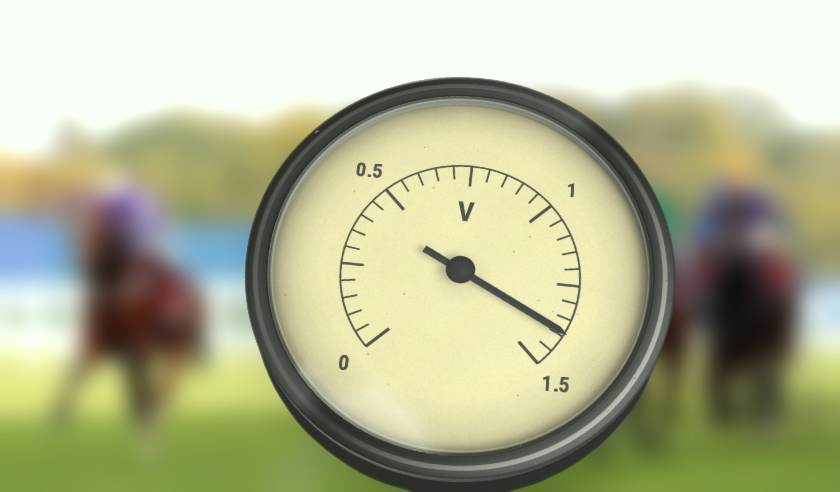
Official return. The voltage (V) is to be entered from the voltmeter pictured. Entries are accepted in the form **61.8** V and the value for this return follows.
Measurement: **1.4** V
